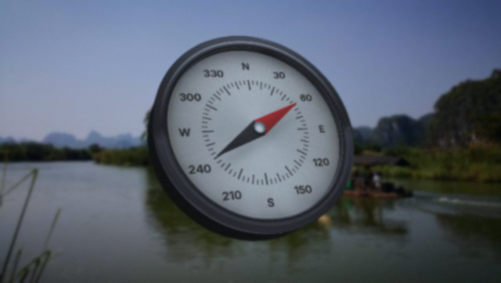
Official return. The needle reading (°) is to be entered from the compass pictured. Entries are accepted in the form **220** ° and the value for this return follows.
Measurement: **60** °
